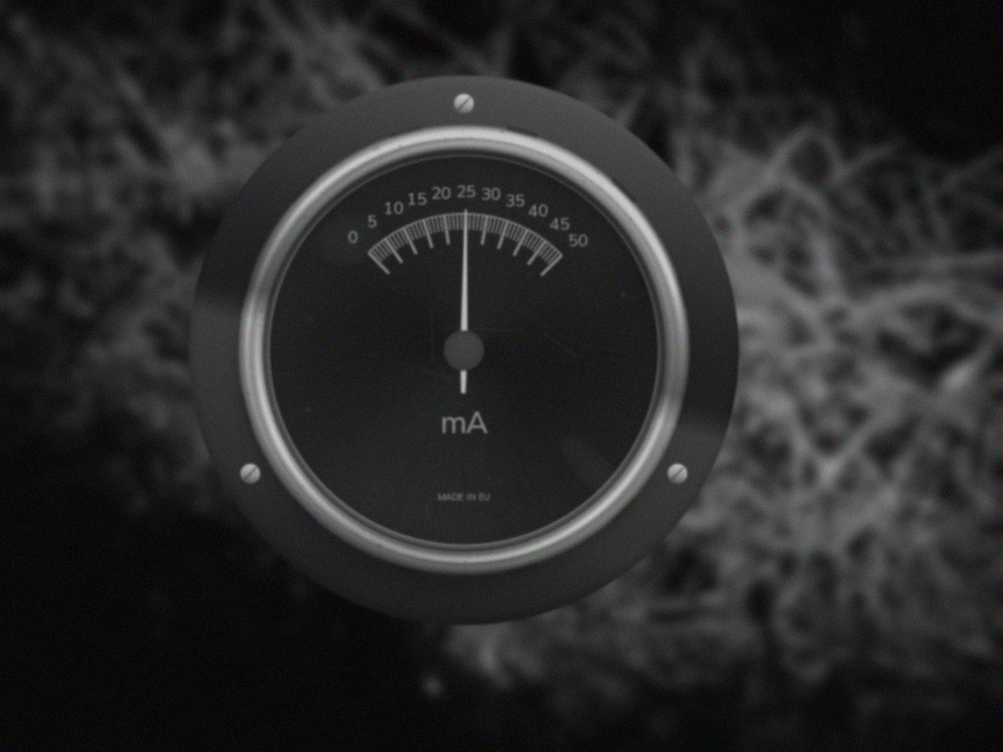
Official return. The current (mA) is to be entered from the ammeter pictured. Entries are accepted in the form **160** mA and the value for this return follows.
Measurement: **25** mA
